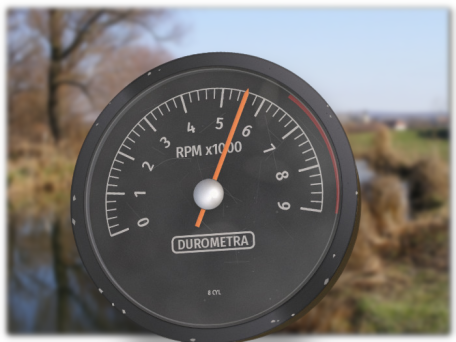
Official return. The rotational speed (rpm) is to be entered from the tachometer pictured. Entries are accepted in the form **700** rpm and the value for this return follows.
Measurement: **5600** rpm
